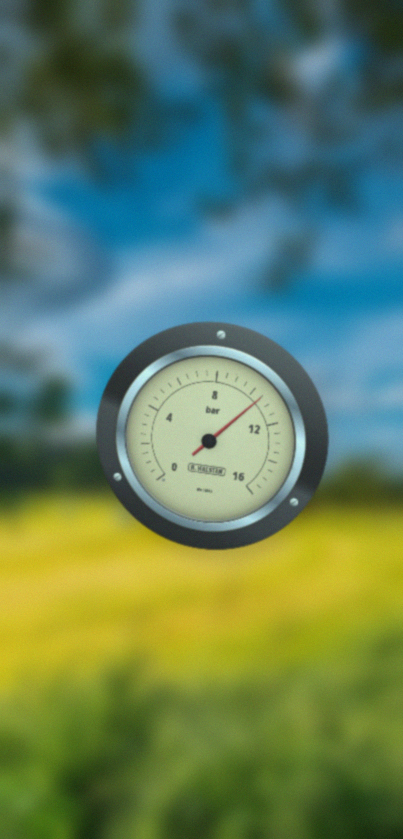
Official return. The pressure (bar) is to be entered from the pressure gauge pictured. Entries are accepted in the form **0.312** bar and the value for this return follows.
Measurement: **10.5** bar
